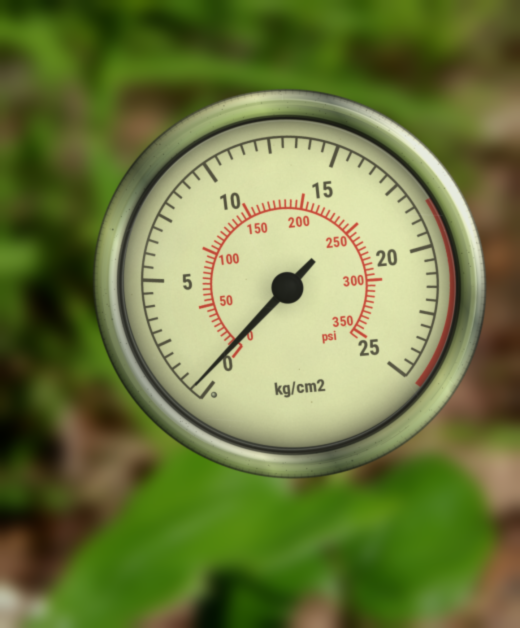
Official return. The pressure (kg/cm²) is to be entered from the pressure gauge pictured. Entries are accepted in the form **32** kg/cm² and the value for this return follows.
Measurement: **0.5** kg/cm²
